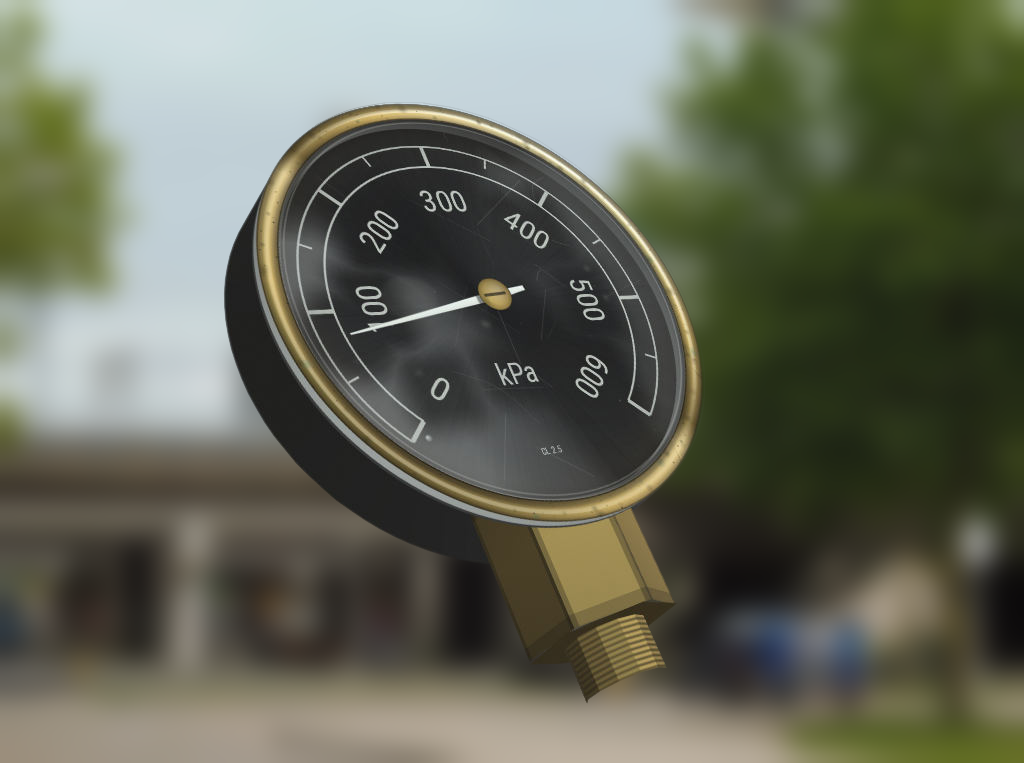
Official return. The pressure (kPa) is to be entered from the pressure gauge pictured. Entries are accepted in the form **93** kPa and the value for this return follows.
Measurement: **75** kPa
